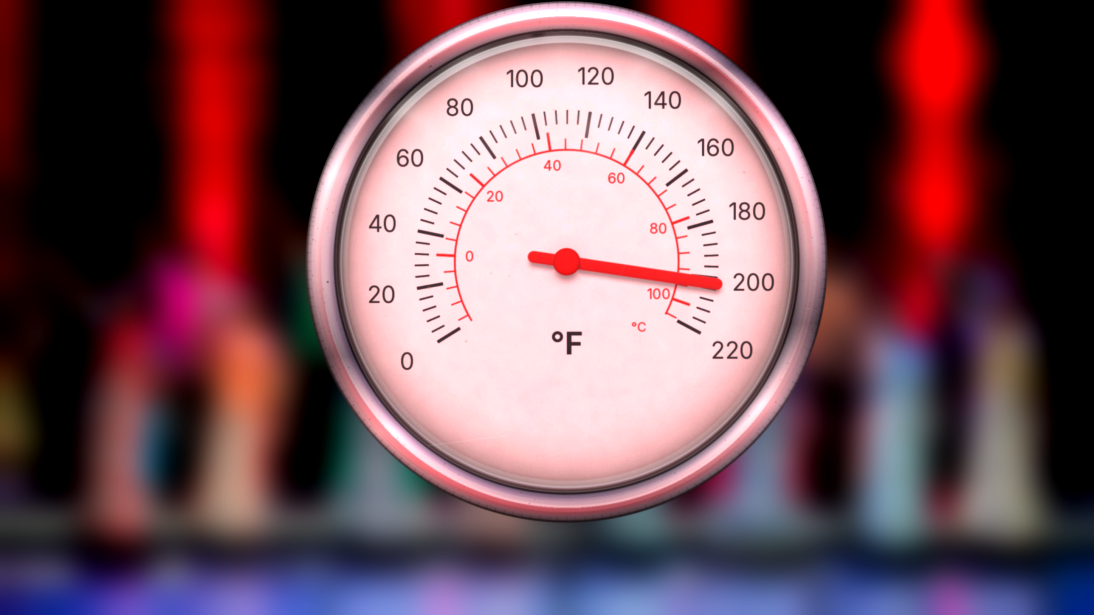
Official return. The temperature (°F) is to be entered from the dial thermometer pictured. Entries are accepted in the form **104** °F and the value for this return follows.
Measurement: **202** °F
